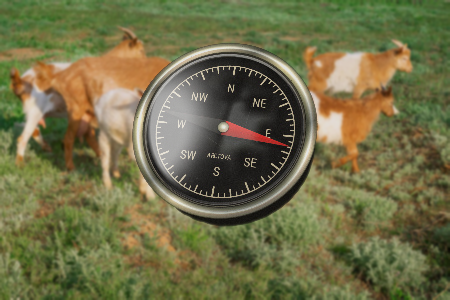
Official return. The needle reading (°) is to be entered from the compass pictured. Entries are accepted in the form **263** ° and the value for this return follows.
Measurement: **100** °
